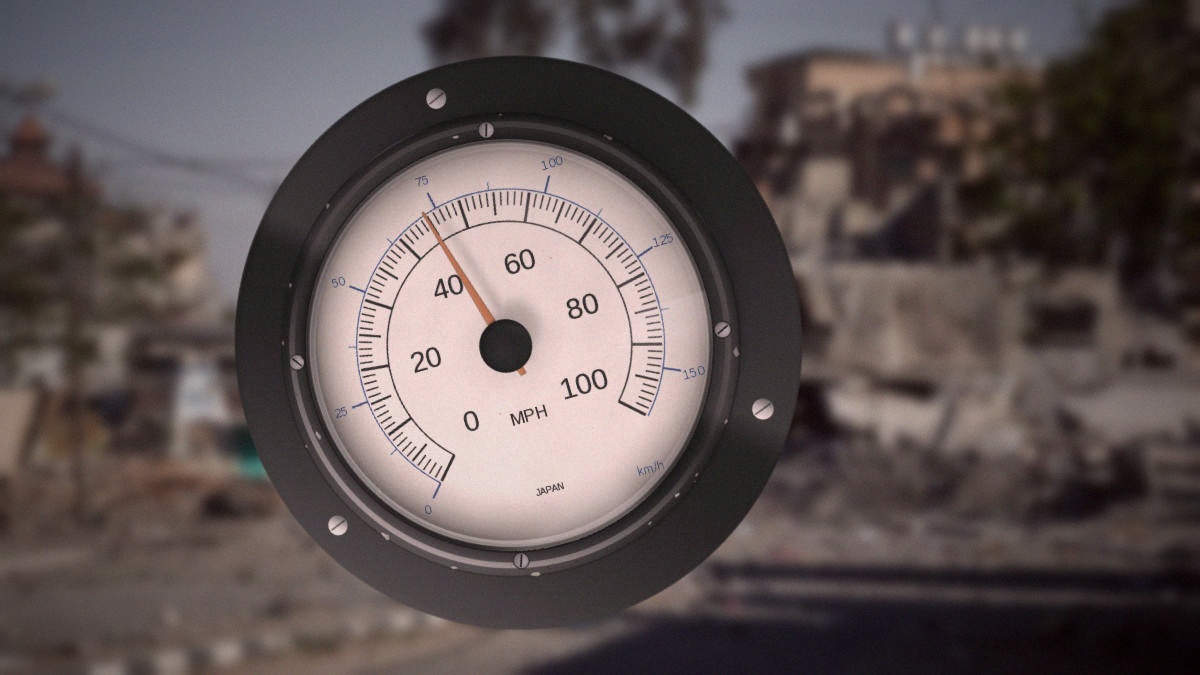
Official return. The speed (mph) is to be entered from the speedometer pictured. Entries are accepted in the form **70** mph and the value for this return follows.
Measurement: **45** mph
